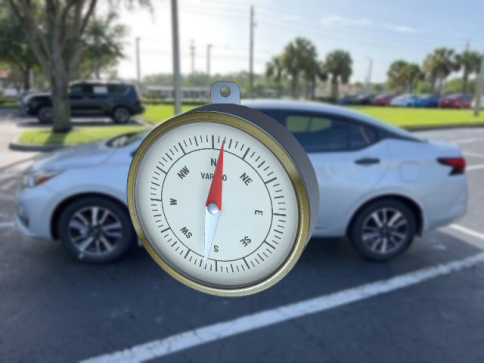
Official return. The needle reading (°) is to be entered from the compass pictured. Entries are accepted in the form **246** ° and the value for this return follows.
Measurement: **10** °
